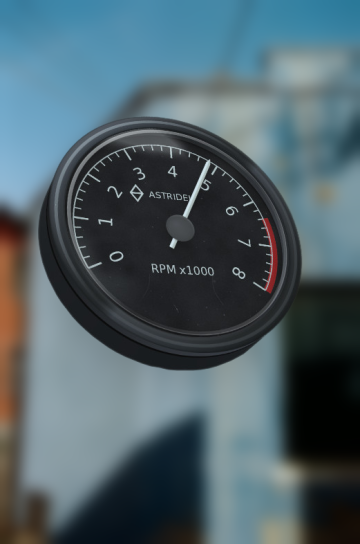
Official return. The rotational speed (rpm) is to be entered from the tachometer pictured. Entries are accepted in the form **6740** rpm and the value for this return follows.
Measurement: **4800** rpm
